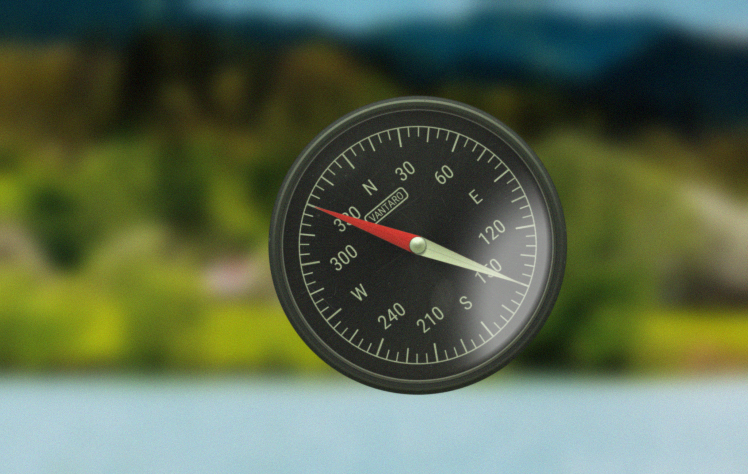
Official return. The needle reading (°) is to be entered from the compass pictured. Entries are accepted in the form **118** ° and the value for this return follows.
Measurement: **330** °
